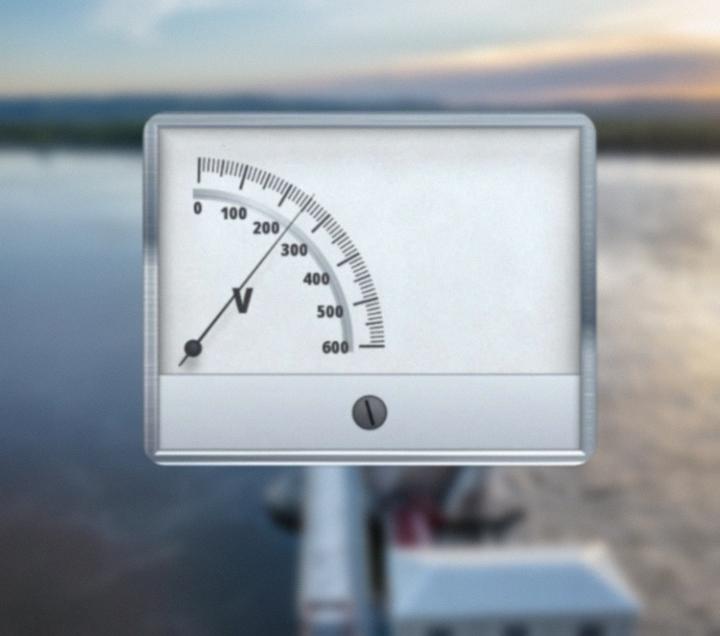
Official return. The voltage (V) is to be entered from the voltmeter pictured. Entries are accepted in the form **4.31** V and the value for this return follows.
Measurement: **250** V
